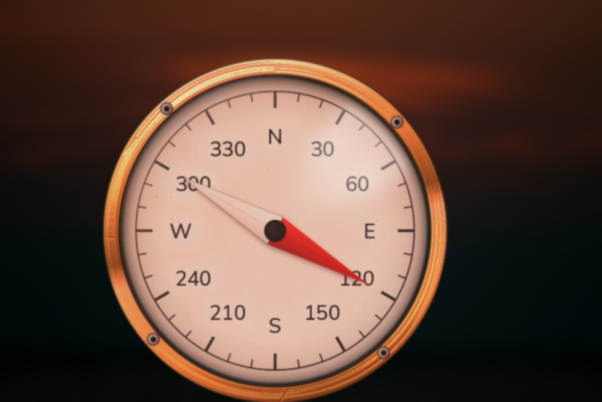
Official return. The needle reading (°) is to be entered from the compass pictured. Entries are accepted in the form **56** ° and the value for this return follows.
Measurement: **120** °
